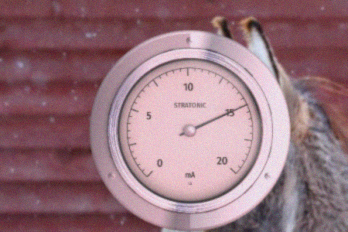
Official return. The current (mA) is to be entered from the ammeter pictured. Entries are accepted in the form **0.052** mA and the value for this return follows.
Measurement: **15** mA
